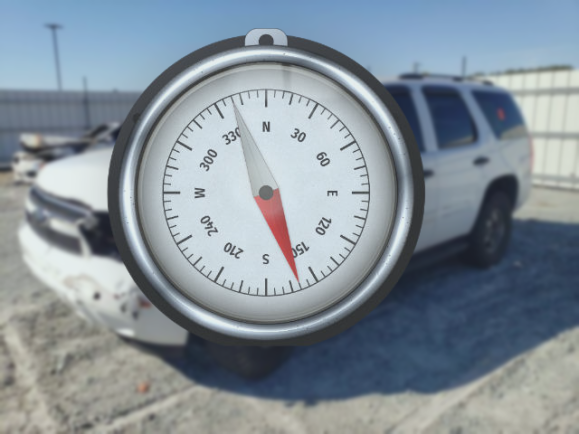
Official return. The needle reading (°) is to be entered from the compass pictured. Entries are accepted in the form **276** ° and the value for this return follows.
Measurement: **160** °
